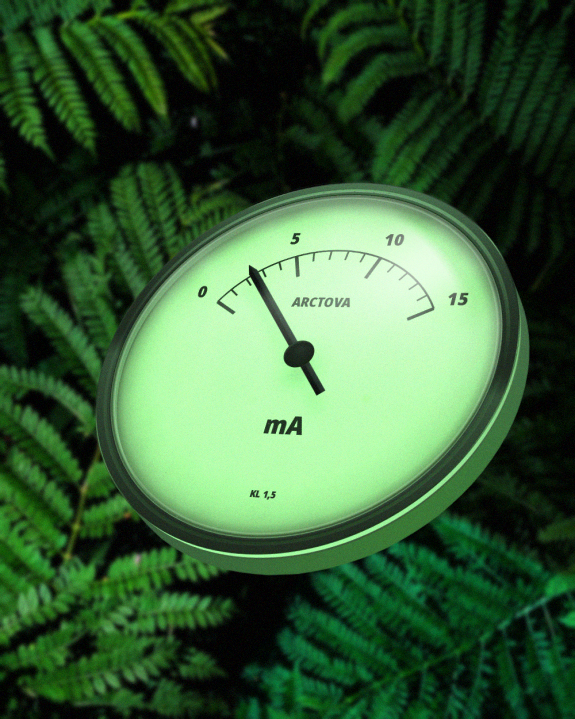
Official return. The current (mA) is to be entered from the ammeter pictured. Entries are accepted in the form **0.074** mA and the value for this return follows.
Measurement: **2.5** mA
